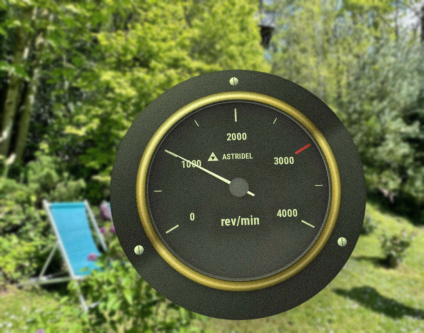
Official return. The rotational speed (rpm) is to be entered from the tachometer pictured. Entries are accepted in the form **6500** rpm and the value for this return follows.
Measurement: **1000** rpm
